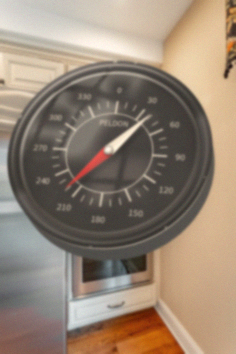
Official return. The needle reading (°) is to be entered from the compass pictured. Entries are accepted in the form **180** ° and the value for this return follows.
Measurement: **220** °
